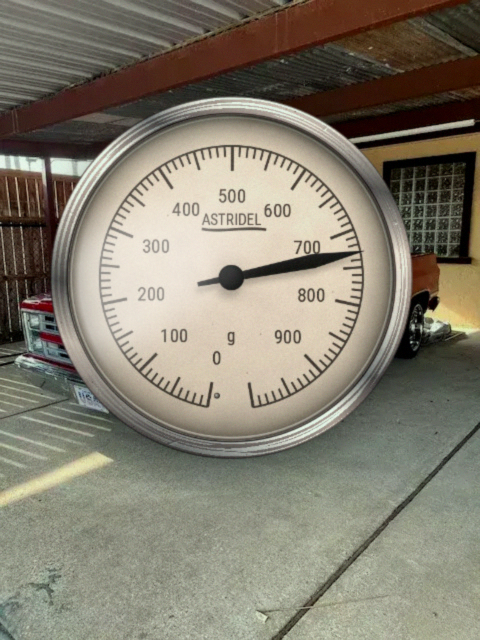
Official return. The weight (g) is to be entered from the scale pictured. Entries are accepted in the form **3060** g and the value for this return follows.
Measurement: **730** g
